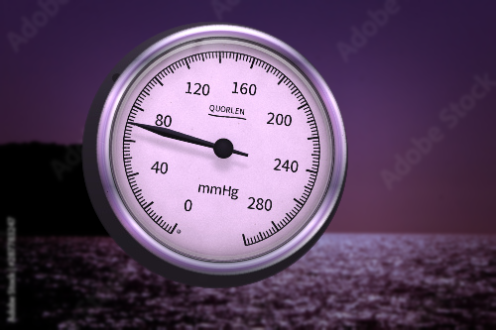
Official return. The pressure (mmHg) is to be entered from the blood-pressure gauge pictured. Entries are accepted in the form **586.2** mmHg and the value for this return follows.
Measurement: **70** mmHg
